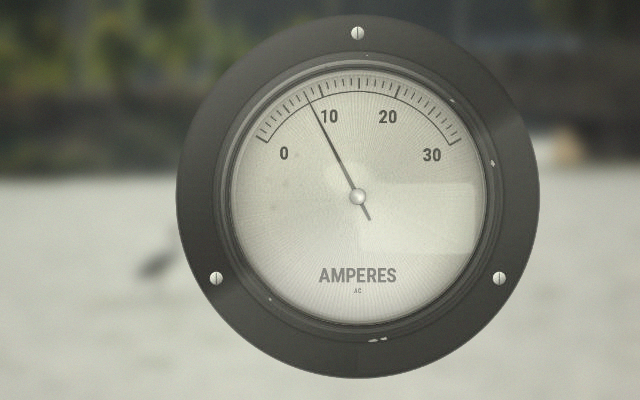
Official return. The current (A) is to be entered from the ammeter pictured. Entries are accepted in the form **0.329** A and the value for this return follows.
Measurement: **8** A
